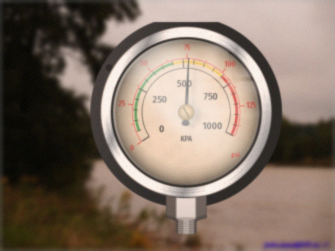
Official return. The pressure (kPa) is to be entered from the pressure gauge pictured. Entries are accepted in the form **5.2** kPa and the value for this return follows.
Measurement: **525** kPa
